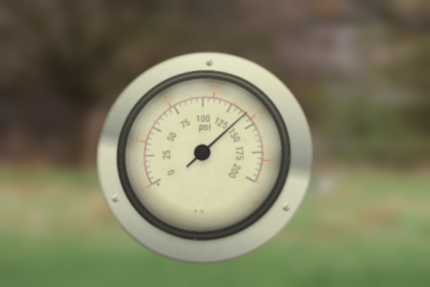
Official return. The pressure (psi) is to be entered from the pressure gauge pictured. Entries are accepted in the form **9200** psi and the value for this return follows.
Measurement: **140** psi
